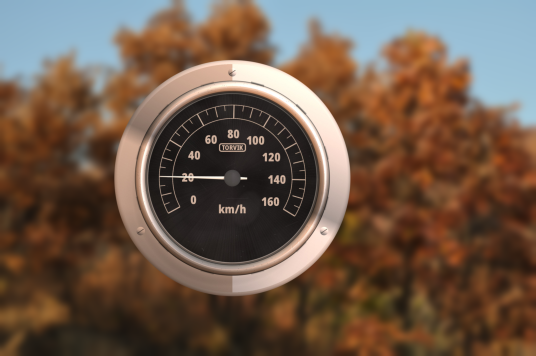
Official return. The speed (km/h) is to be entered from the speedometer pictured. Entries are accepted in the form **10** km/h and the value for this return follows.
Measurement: **20** km/h
